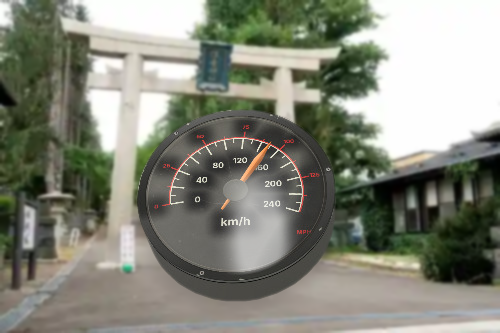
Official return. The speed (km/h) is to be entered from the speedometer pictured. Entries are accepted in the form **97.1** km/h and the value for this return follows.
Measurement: **150** km/h
